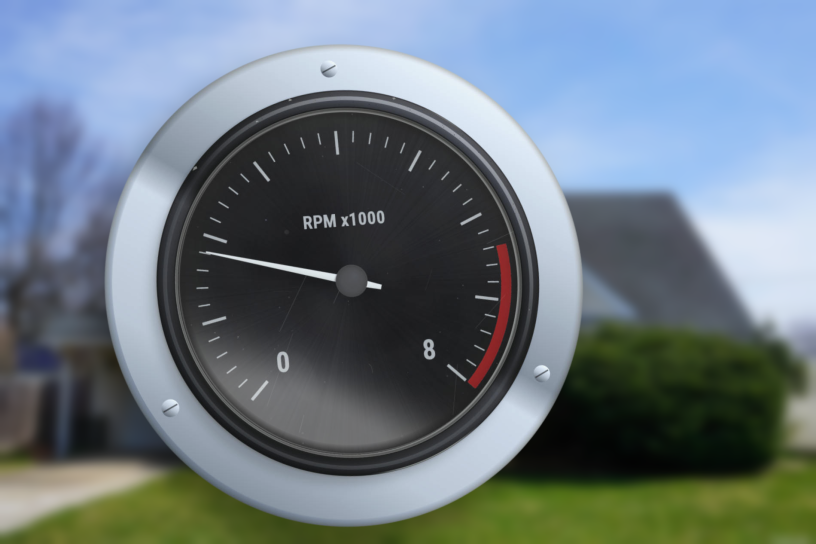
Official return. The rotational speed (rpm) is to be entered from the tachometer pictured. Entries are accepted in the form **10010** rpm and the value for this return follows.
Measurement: **1800** rpm
